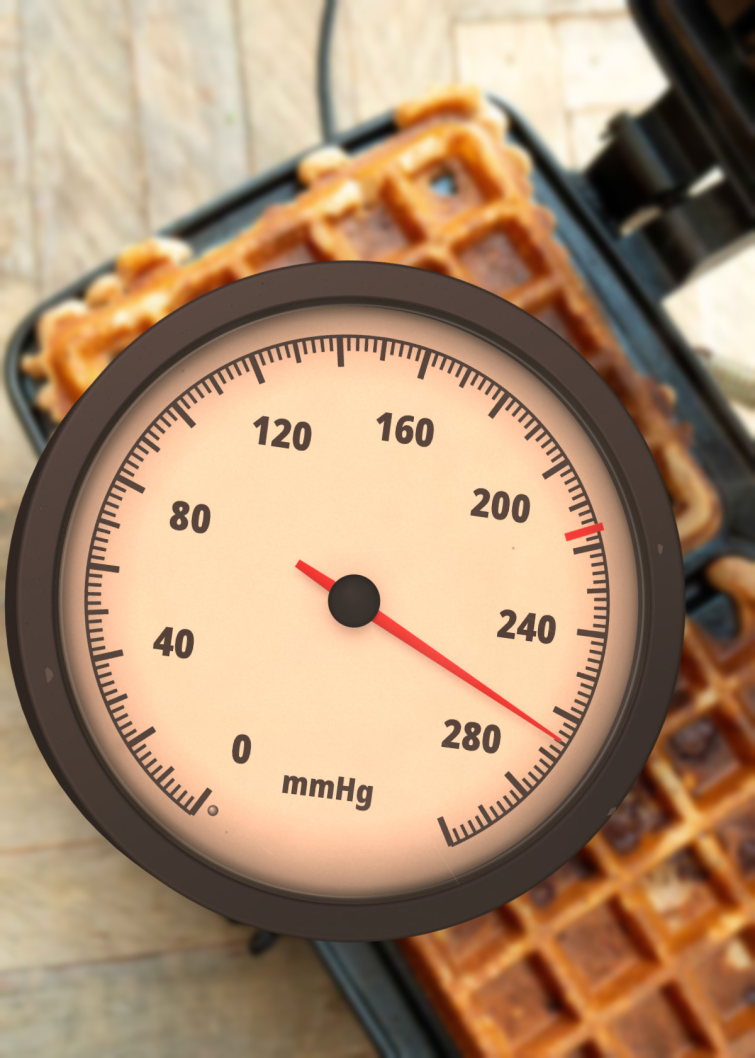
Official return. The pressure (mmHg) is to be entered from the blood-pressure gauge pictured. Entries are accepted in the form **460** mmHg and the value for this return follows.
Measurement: **266** mmHg
